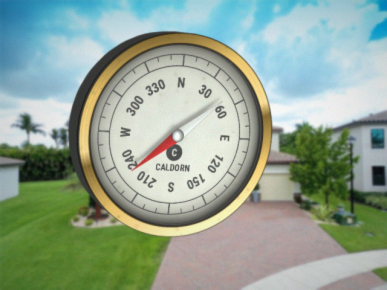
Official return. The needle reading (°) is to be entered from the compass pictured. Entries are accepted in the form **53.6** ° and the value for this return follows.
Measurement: **230** °
